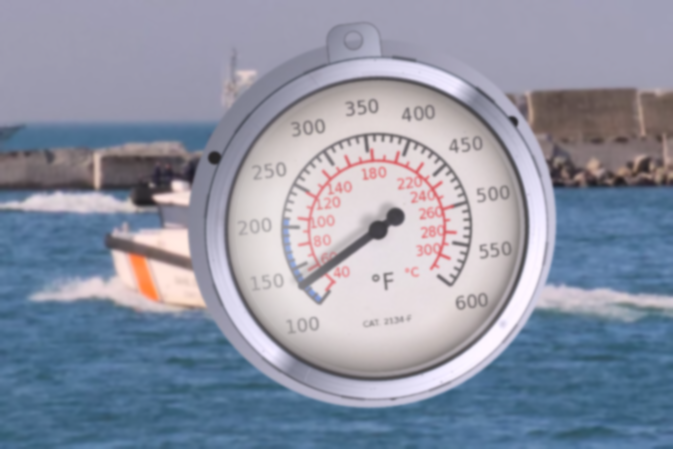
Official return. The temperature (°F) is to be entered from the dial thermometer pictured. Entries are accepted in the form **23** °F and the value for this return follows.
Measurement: **130** °F
